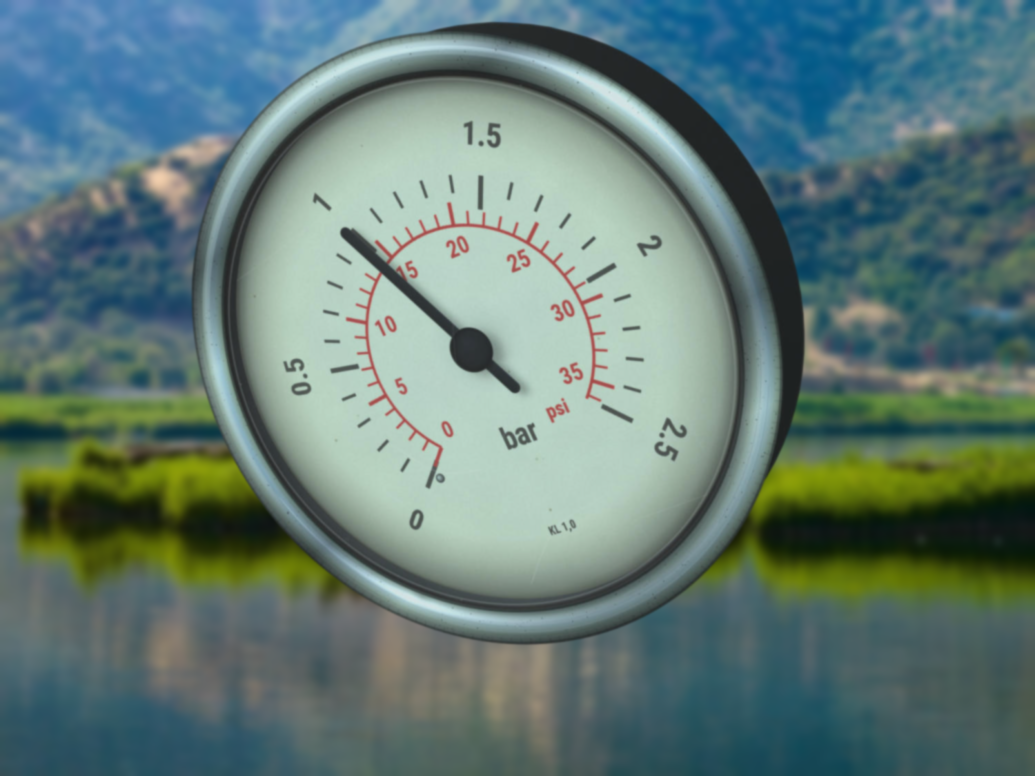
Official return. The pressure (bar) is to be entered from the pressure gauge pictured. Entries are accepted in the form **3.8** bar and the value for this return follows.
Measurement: **1** bar
